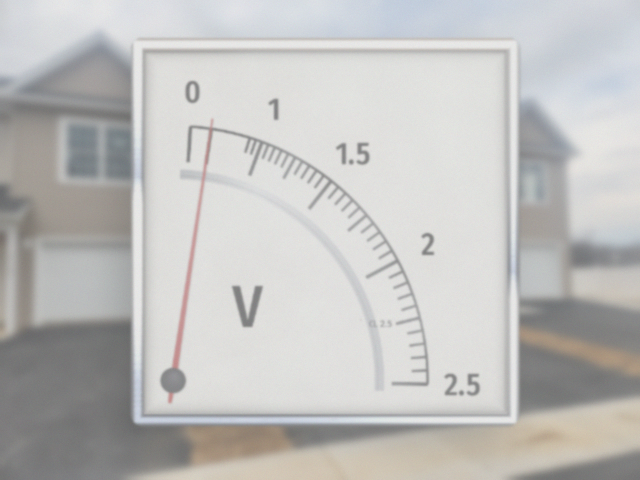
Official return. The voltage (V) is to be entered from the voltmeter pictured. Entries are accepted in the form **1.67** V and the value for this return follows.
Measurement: **0.5** V
